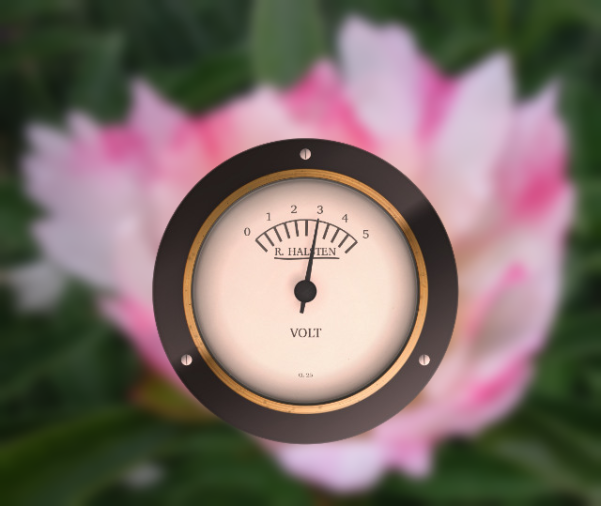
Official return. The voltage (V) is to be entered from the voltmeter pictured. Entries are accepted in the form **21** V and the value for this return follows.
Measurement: **3** V
